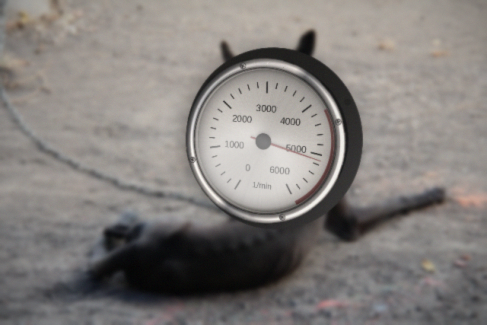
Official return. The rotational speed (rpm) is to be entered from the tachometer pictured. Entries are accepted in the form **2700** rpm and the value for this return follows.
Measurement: **5100** rpm
